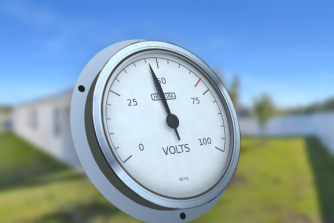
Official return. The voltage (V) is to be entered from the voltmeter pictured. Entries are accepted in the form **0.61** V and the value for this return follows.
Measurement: **45** V
